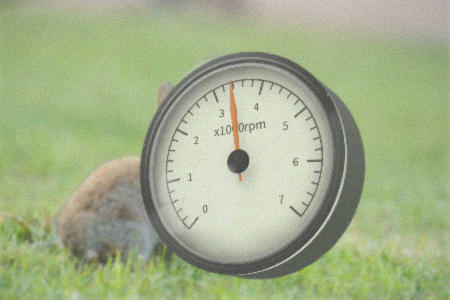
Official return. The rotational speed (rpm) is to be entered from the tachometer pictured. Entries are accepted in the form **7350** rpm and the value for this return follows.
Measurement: **3400** rpm
